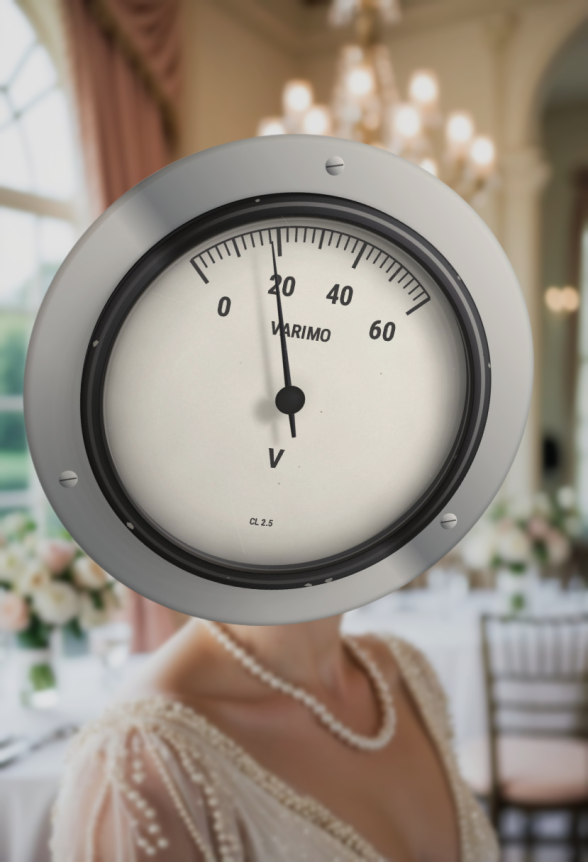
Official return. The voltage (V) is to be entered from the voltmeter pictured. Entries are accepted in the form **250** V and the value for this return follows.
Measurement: **18** V
